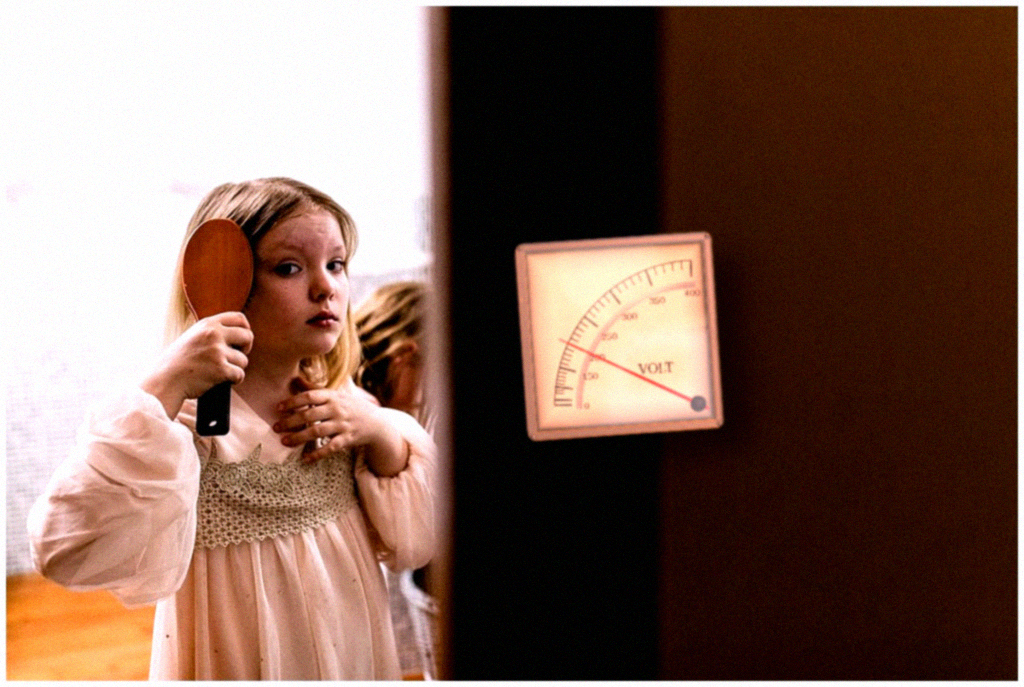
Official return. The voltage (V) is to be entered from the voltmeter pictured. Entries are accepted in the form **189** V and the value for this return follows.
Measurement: **200** V
